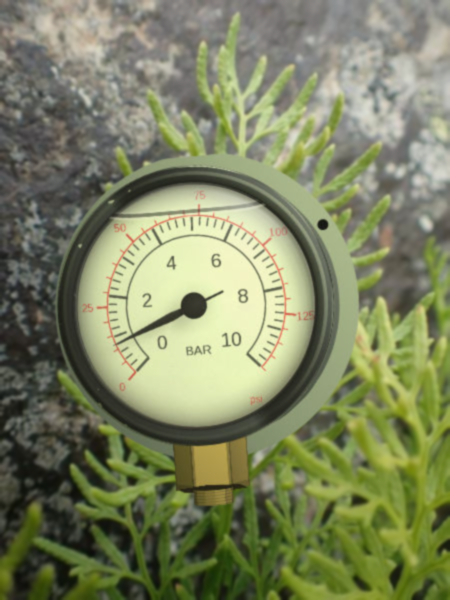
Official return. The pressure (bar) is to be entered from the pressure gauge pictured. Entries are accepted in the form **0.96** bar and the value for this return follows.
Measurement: **0.8** bar
